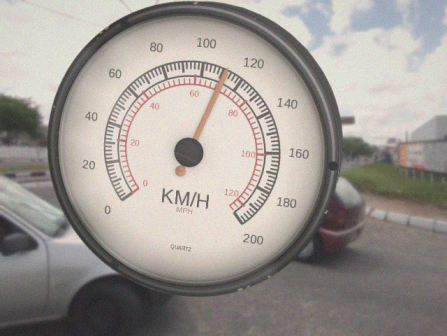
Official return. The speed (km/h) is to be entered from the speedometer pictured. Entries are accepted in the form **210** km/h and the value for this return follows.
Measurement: **112** km/h
